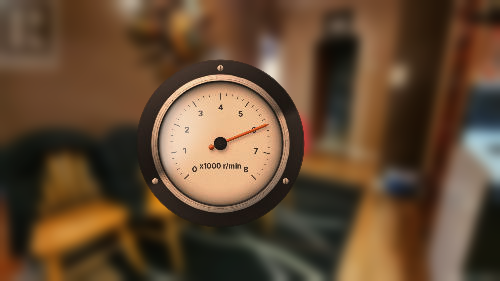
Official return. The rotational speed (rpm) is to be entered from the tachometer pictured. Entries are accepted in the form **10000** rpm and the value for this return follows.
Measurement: **6000** rpm
